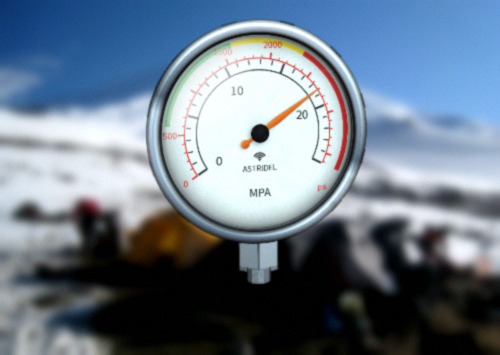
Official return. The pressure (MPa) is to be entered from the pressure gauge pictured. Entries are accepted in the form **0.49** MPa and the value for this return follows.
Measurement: **18.5** MPa
